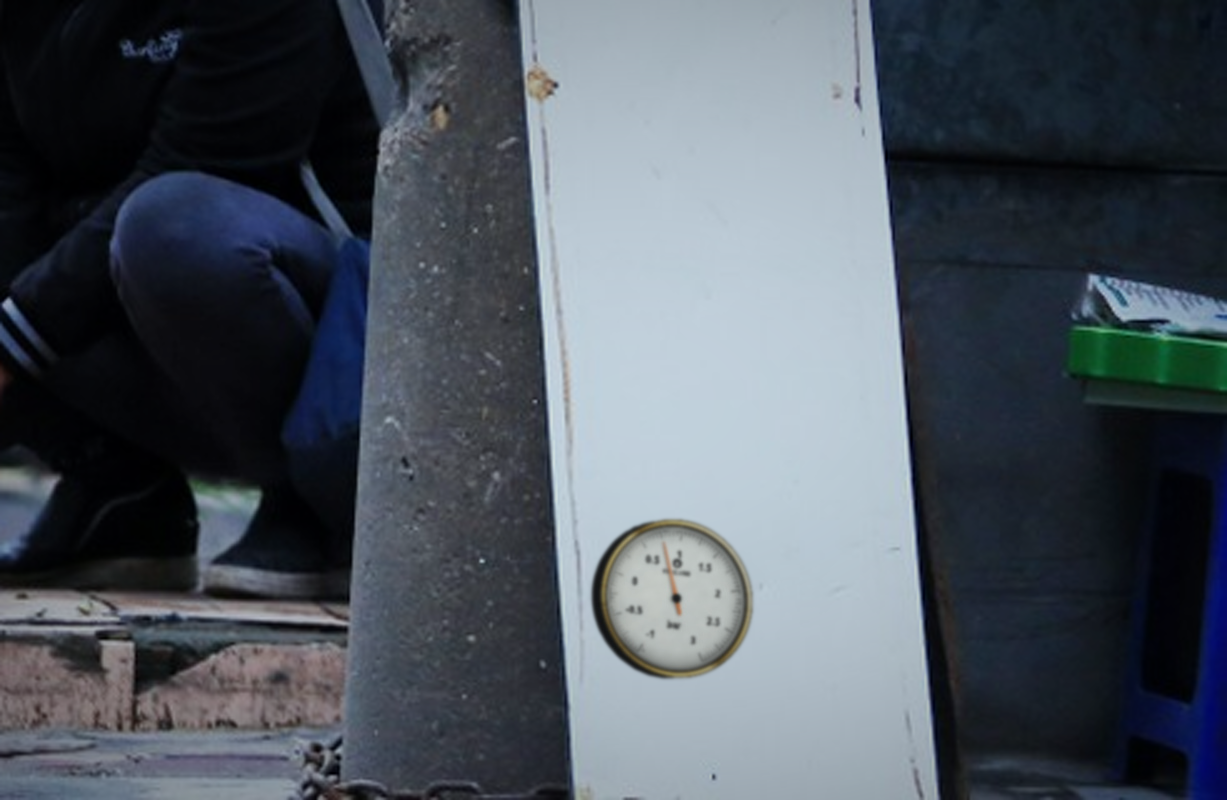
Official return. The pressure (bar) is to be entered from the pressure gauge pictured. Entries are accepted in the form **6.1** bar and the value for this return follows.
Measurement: **0.75** bar
